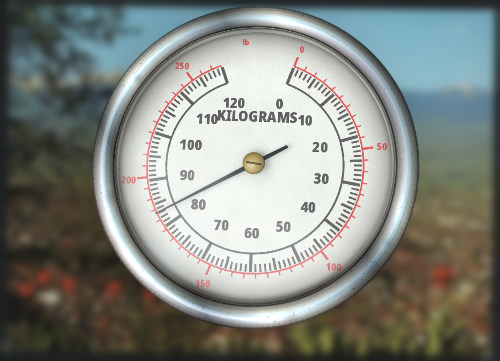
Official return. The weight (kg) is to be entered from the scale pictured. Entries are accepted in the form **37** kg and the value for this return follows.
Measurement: **83** kg
